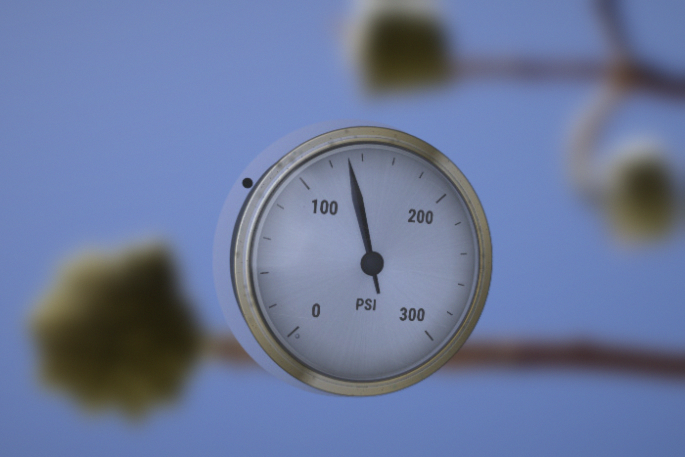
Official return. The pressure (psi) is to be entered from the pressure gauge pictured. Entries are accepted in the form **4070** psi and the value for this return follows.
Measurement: **130** psi
